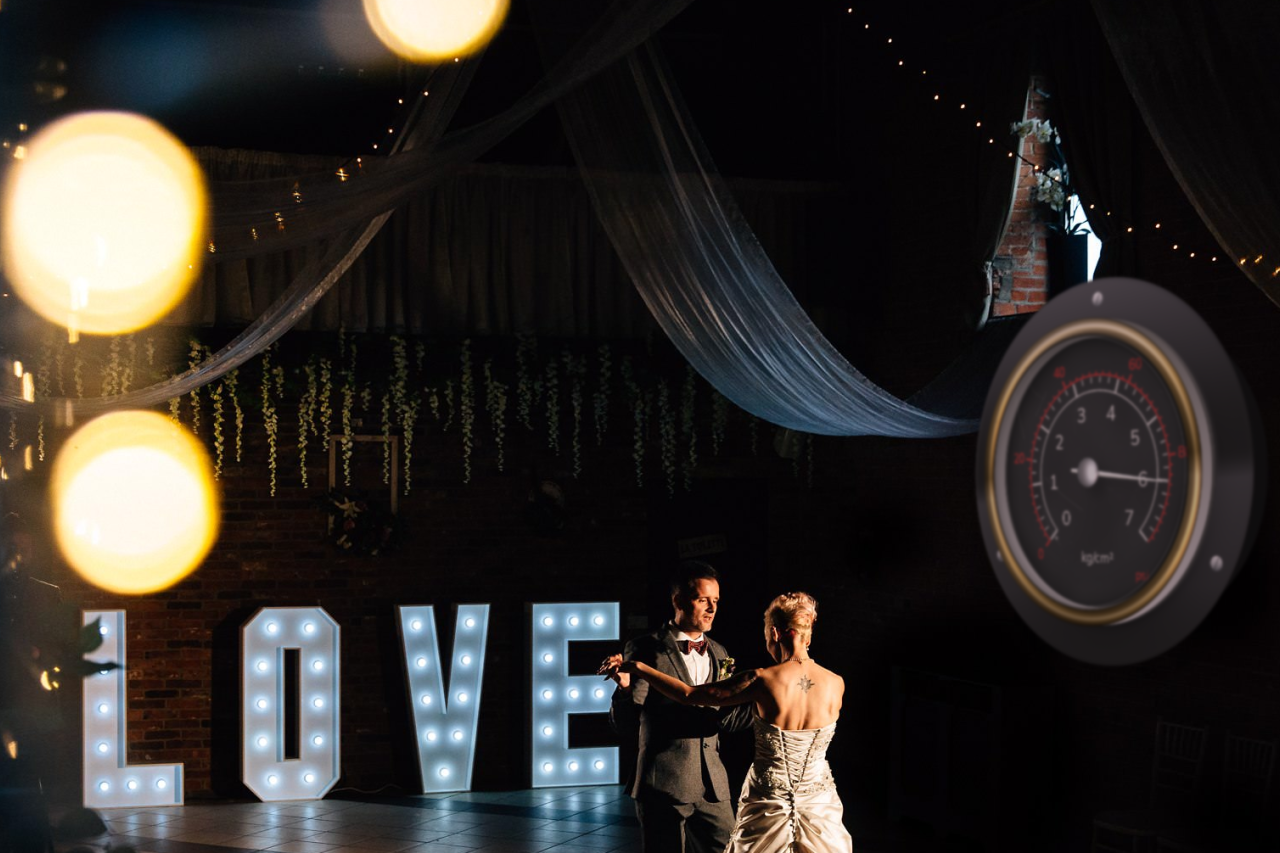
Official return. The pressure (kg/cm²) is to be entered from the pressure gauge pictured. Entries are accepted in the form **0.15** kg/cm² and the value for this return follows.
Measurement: **6** kg/cm²
